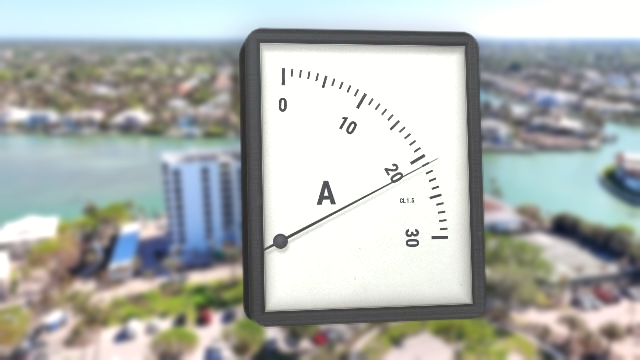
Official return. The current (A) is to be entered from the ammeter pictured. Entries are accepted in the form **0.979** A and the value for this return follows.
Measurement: **21** A
